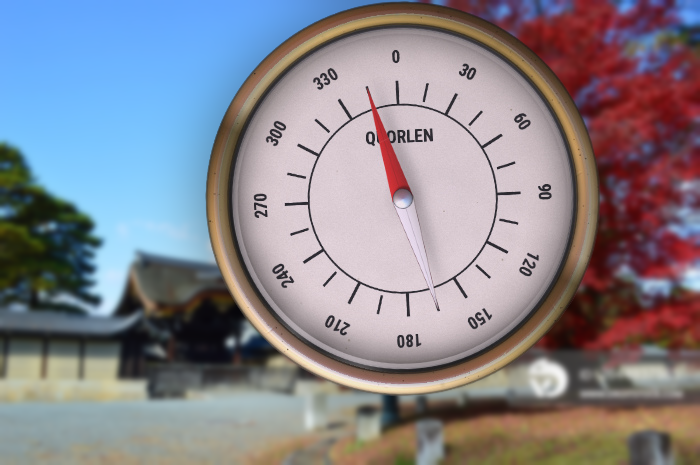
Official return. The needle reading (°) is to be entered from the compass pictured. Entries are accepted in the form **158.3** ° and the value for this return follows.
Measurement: **345** °
